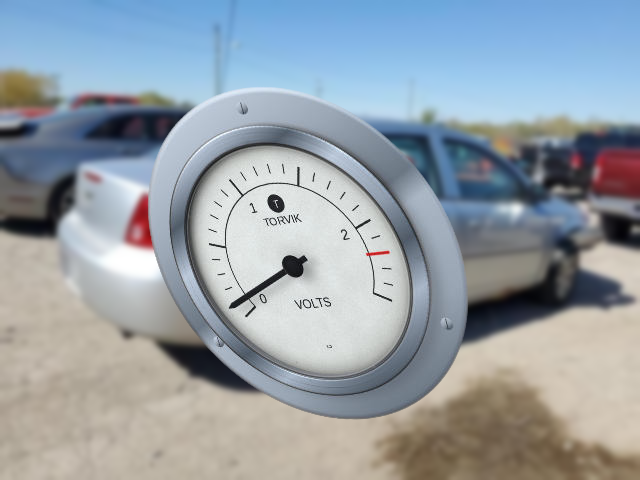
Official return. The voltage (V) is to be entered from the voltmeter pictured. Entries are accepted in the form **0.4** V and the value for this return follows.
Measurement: **0.1** V
